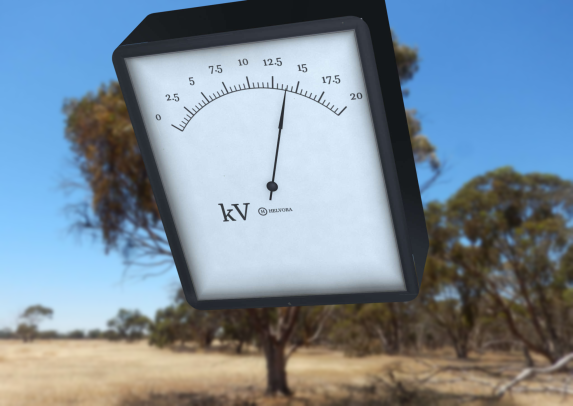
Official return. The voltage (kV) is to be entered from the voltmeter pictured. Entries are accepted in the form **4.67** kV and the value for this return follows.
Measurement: **14** kV
